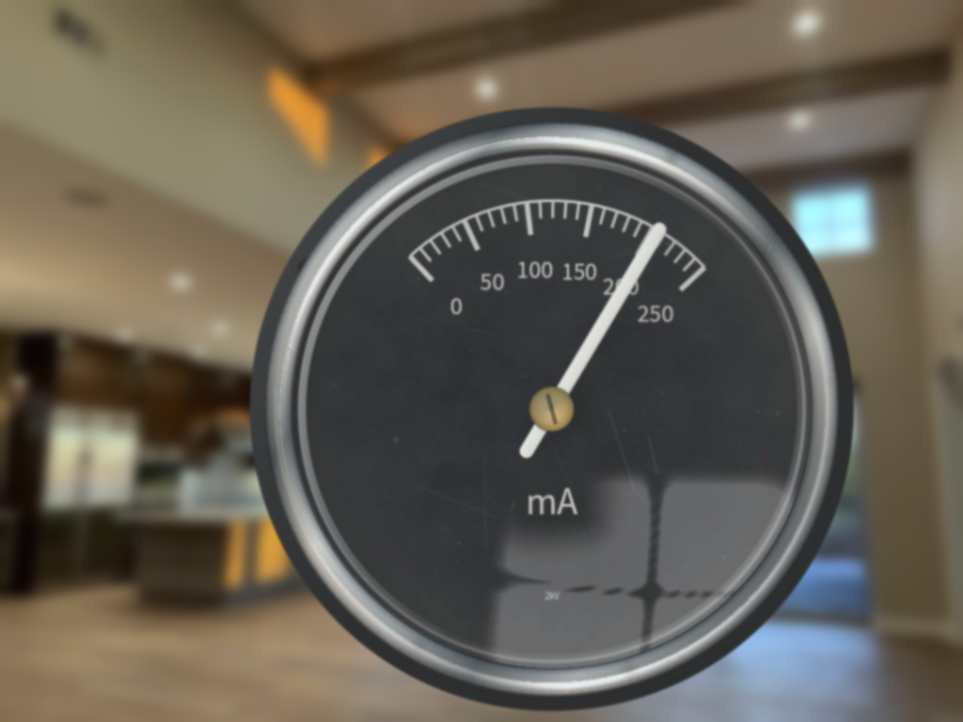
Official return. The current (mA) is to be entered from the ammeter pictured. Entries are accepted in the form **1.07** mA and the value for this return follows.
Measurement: **205** mA
